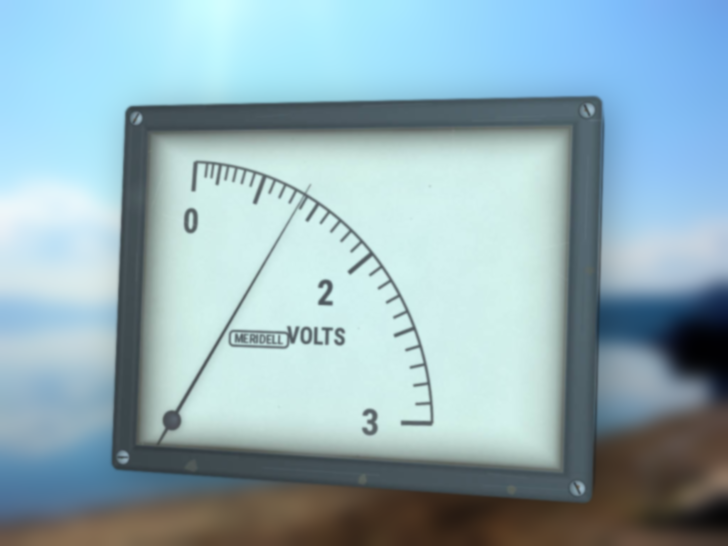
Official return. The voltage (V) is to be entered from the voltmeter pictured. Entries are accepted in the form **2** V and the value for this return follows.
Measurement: **1.4** V
